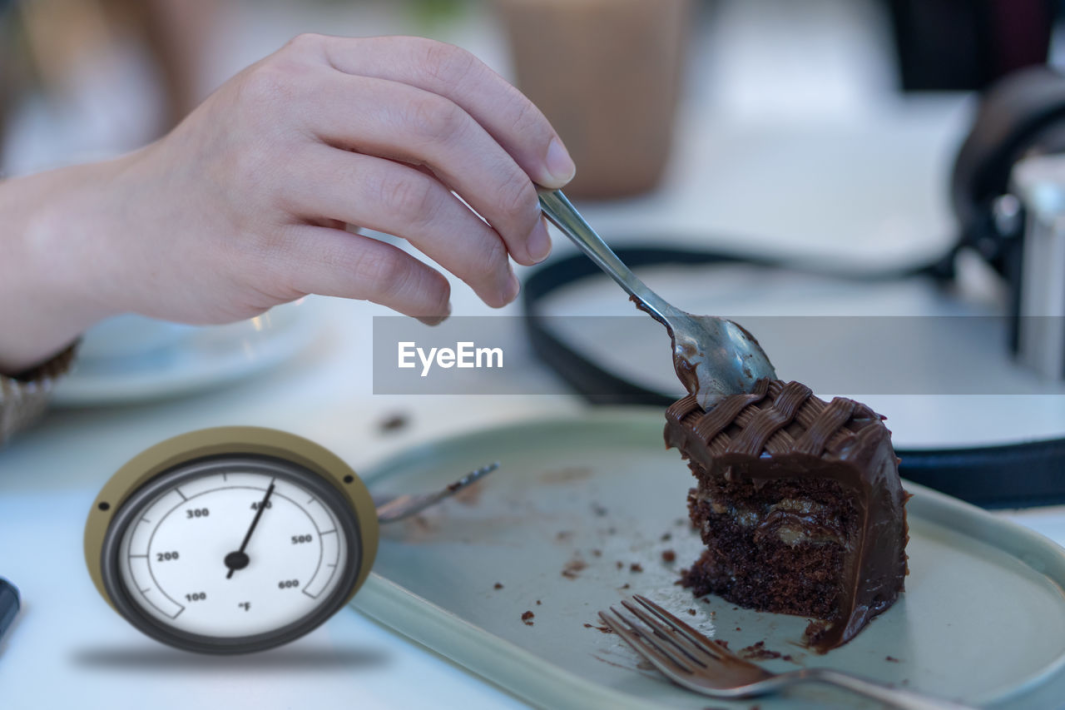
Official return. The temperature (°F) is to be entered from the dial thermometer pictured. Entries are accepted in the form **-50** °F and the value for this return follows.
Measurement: **400** °F
